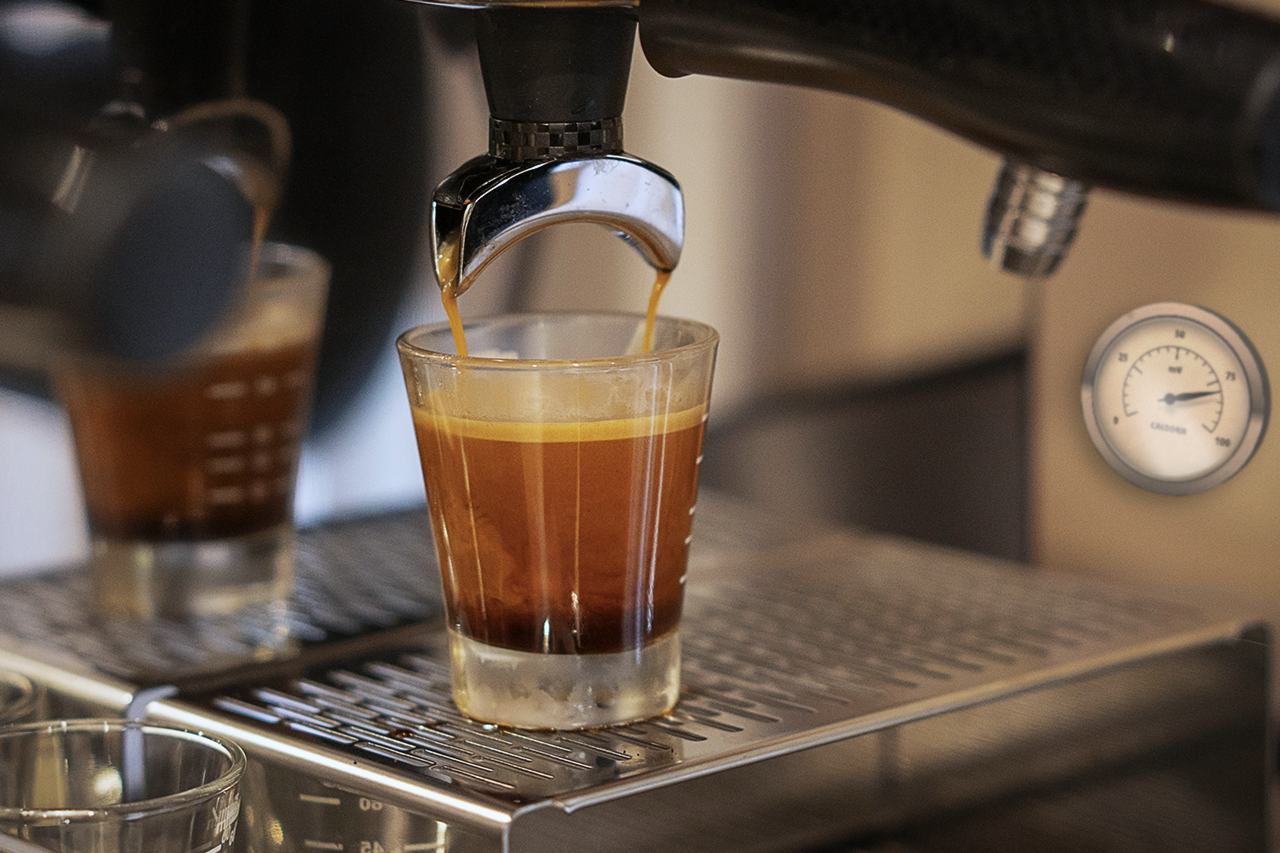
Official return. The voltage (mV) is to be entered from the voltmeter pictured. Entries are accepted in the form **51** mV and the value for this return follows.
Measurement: **80** mV
